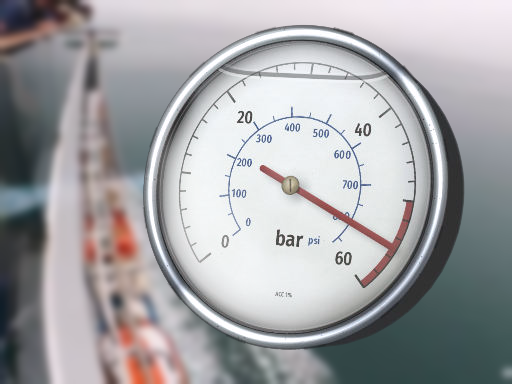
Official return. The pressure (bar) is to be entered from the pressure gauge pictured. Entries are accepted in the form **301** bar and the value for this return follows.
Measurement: **55** bar
